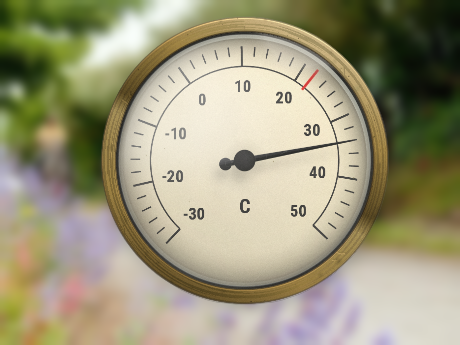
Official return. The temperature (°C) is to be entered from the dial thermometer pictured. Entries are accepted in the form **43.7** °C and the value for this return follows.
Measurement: **34** °C
